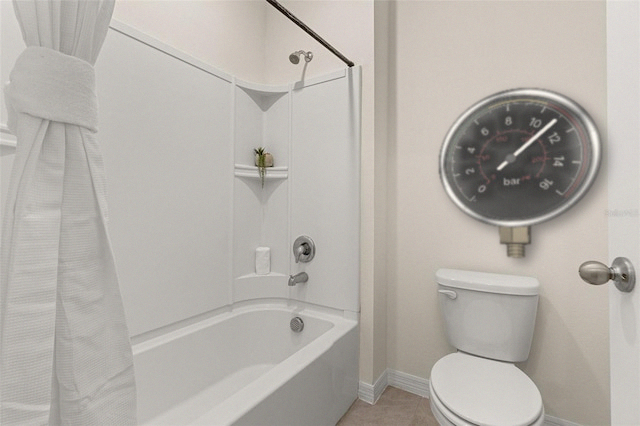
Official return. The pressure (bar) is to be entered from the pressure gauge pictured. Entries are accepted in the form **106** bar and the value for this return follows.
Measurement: **11** bar
